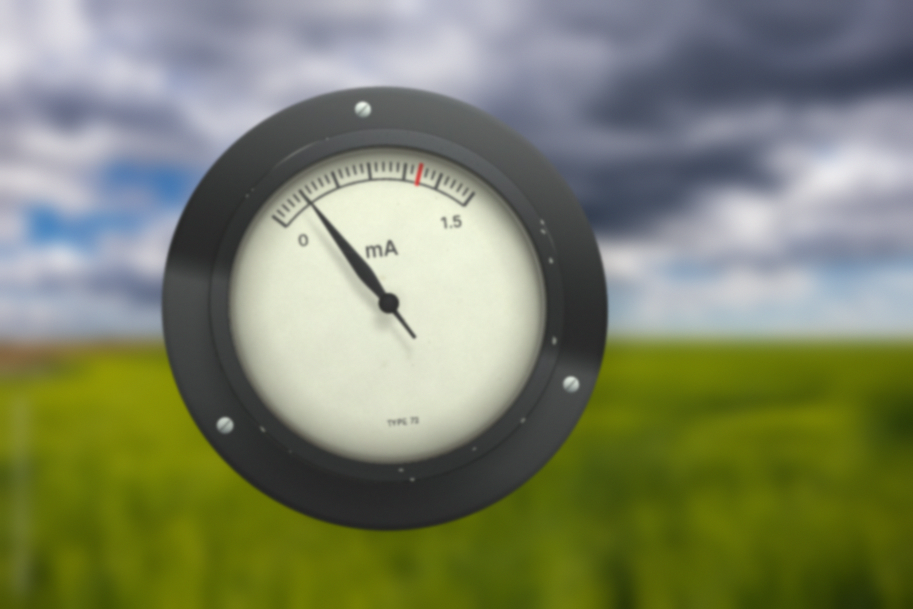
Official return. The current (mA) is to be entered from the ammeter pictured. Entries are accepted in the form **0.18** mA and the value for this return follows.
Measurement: **0.25** mA
